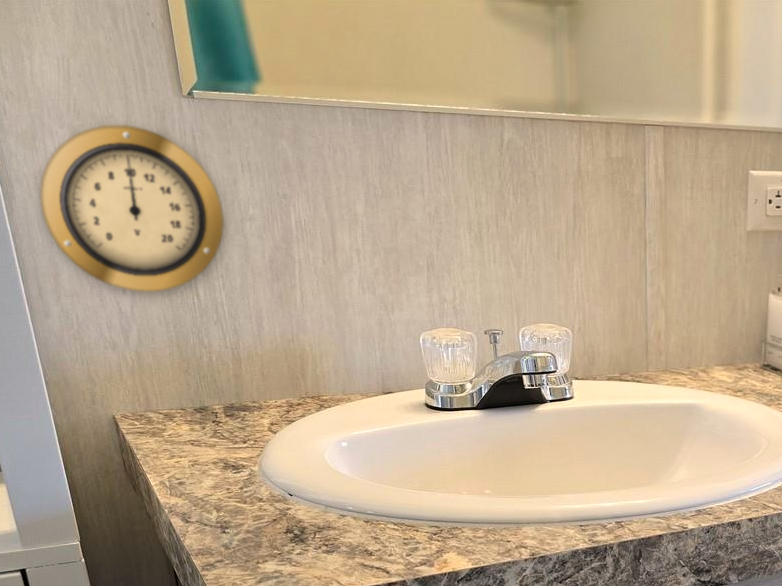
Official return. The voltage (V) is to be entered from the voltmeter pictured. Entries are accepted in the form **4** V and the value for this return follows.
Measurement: **10** V
